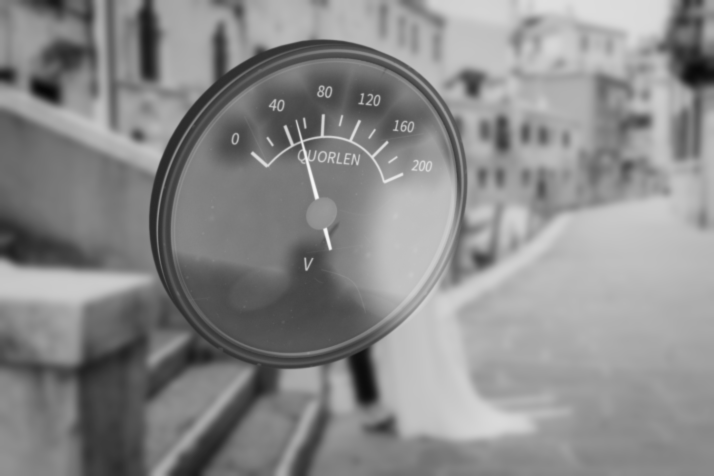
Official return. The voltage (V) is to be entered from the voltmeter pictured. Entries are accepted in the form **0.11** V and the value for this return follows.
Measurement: **50** V
